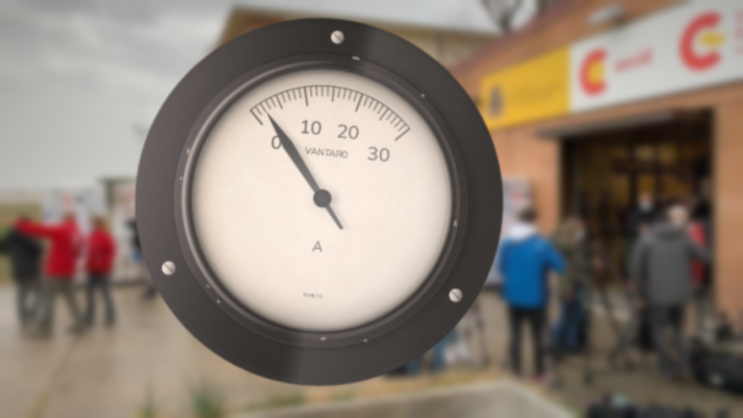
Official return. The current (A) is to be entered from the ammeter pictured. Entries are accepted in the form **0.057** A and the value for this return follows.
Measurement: **2** A
